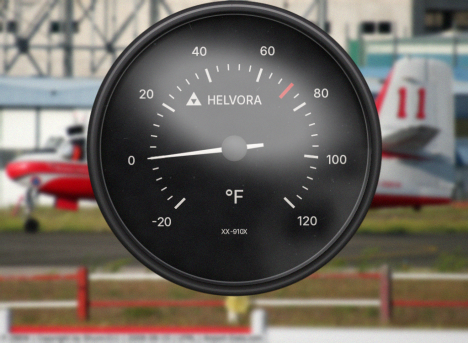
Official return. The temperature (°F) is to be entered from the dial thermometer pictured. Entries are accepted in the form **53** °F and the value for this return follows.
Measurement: **0** °F
